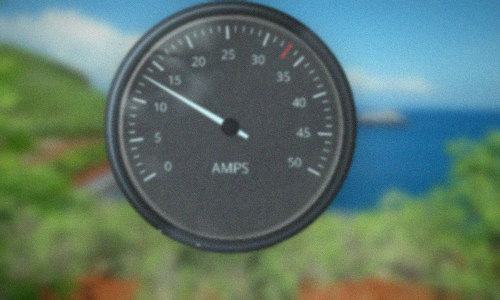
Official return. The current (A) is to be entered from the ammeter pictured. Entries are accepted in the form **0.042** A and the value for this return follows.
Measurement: **13** A
